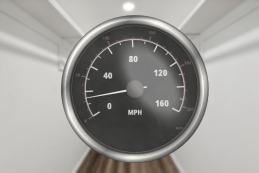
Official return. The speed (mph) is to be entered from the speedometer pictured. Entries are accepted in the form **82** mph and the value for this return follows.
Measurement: **15** mph
